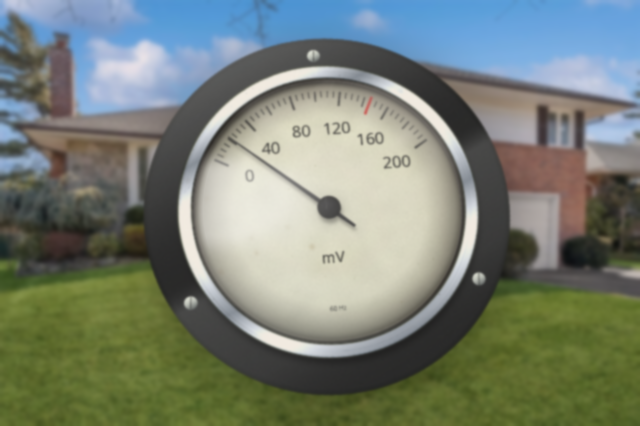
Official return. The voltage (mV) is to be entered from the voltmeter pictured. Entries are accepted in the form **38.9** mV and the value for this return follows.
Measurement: **20** mV
